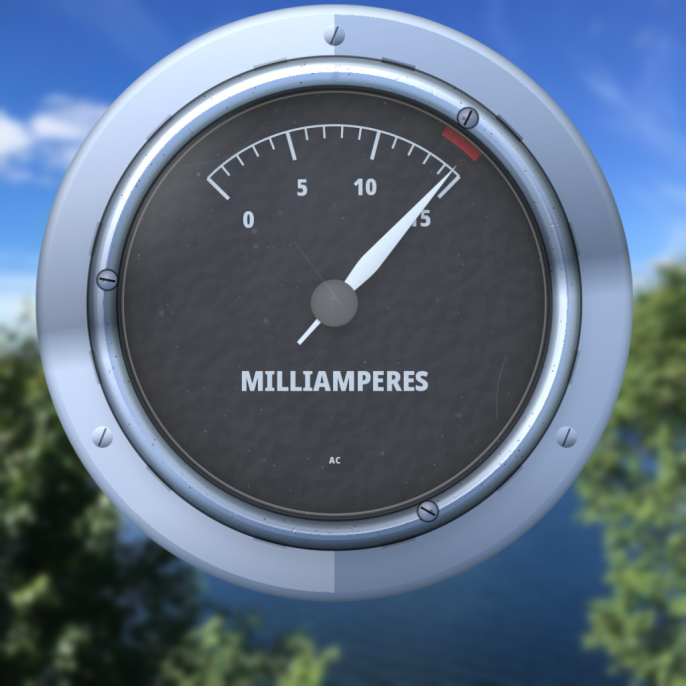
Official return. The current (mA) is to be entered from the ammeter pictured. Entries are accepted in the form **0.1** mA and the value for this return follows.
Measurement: **14.5** mA
